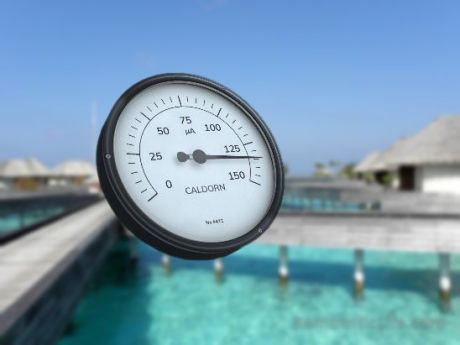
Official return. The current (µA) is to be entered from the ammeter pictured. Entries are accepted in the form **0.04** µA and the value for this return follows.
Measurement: **135** µA
